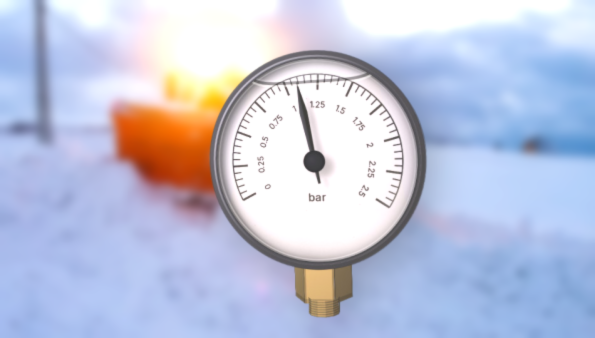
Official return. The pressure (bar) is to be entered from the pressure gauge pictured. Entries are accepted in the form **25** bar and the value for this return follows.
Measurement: **1.1** bar
